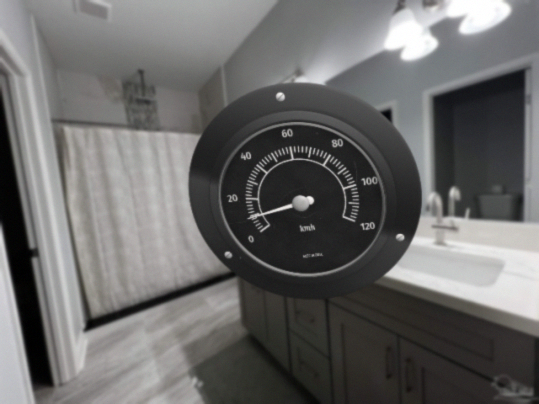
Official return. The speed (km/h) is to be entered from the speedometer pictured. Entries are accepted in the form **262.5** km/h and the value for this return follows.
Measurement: **10** km/h
